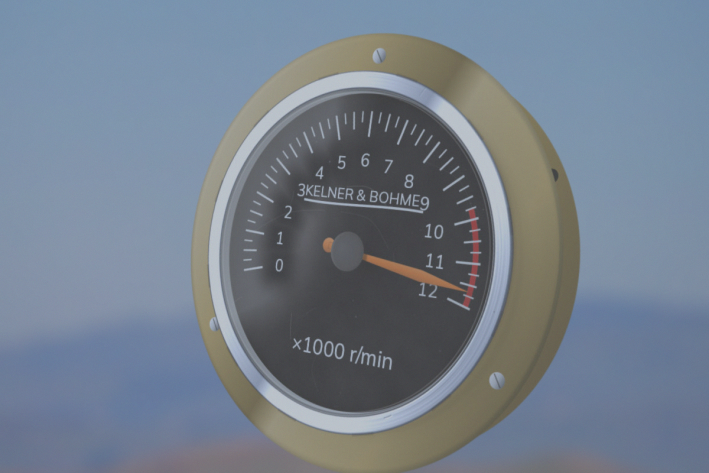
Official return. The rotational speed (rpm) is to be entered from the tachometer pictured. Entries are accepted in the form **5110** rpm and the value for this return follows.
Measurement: **11625** rpm
